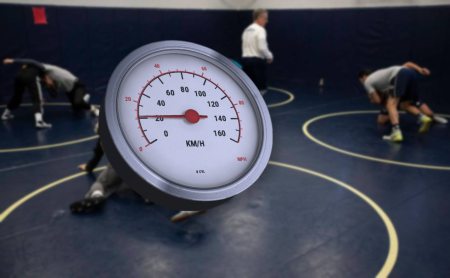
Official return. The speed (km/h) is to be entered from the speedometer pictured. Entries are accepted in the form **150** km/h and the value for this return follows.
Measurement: **20** km/h
